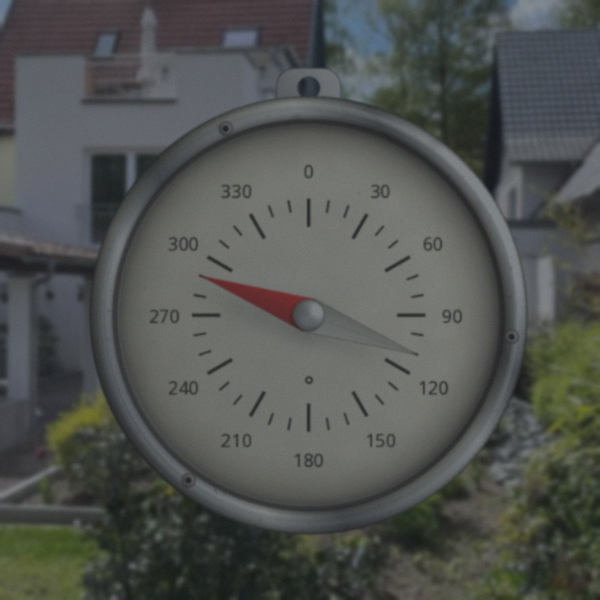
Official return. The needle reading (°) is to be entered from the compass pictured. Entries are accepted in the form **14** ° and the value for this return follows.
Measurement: **290** °
